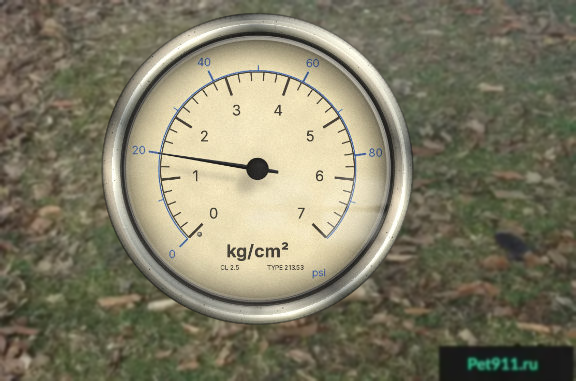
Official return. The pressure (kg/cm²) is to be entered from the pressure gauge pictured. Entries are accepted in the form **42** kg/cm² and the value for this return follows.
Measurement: **1.4** kg/cm²
